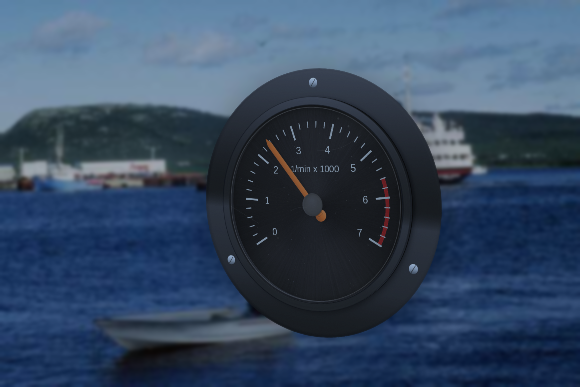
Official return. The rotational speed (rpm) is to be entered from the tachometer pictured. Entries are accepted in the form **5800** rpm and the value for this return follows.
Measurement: **2400** rpm
